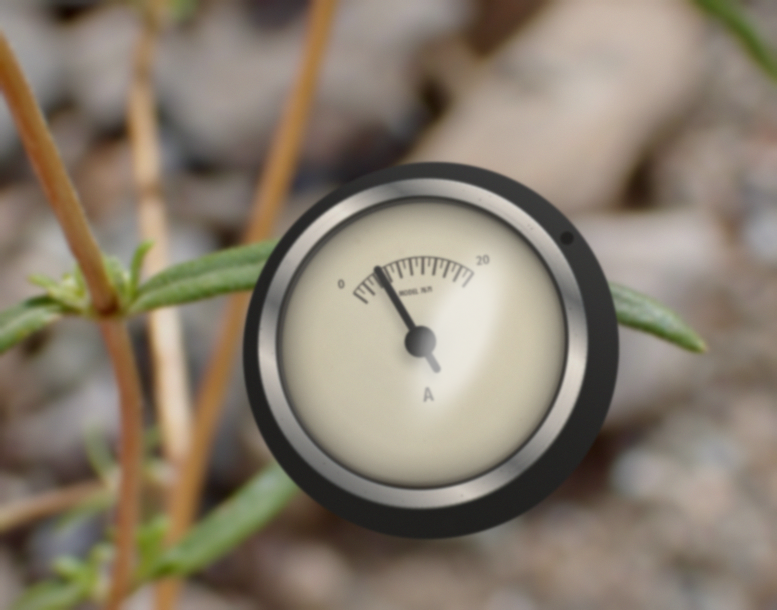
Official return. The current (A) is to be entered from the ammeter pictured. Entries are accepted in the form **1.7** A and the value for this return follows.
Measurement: **5** A
